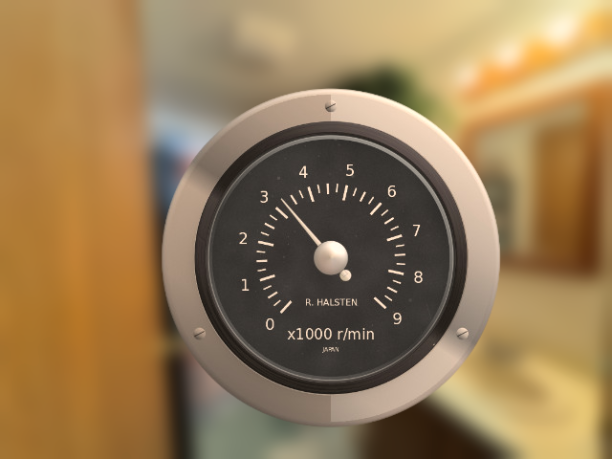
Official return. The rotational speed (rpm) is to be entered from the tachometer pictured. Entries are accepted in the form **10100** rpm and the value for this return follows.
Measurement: **3250** rpm
